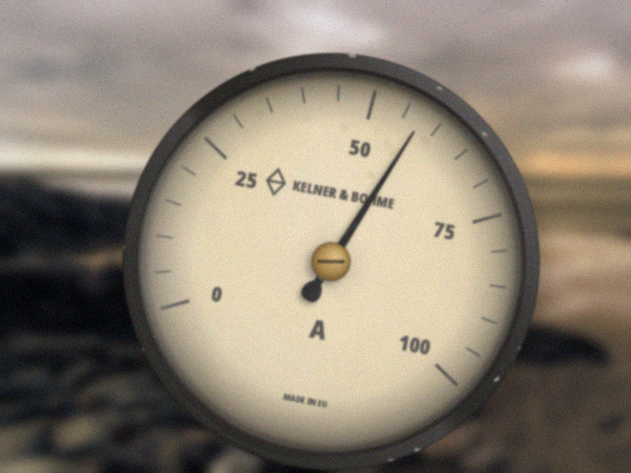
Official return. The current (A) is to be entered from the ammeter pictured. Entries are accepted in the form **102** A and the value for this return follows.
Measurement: **57.5** A
